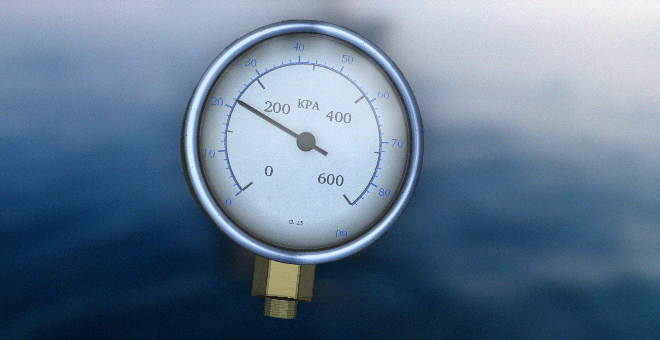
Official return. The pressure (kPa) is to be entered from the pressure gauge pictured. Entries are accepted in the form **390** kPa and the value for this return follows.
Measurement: **150** kPa
